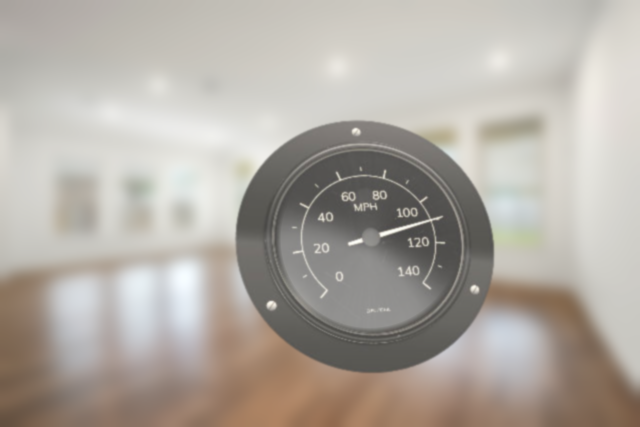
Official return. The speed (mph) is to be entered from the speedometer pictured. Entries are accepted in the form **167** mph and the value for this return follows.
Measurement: **110** mph
